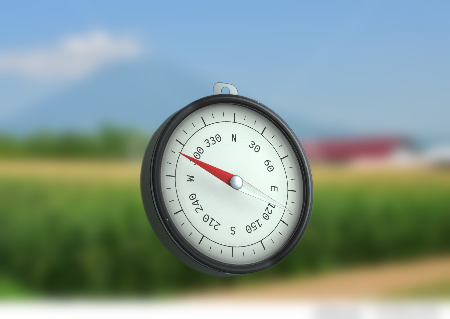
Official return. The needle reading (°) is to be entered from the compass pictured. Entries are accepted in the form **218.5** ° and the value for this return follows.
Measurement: **290** °
